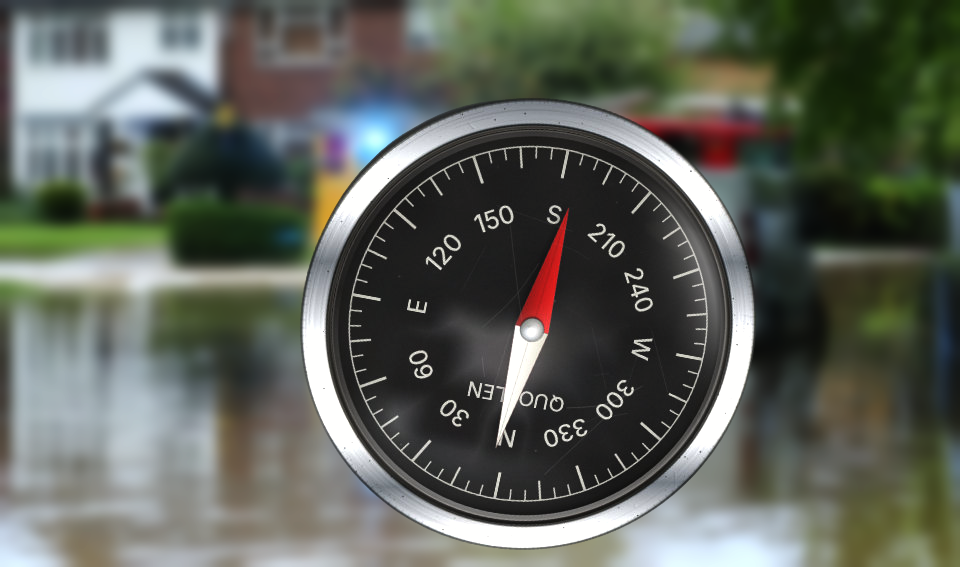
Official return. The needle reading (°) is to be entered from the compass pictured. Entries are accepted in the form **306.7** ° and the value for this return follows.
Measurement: **185** °
